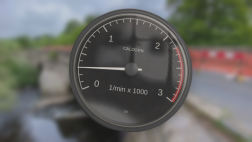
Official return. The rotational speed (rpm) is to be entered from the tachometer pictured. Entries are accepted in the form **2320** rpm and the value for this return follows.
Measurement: **300** rpm
